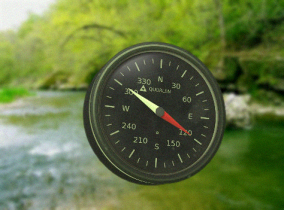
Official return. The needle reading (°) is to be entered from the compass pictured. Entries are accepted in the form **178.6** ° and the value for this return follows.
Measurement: **120** °
